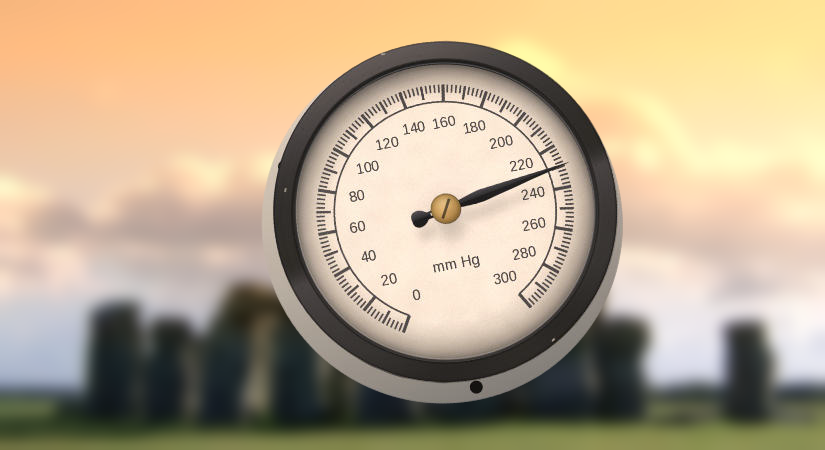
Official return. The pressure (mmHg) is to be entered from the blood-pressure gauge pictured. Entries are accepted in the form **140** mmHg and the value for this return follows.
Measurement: **230** mmHg
